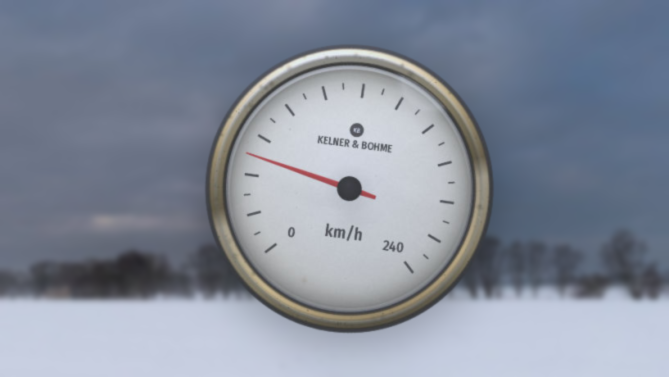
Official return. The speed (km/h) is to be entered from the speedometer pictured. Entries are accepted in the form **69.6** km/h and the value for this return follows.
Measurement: **50** km/h
